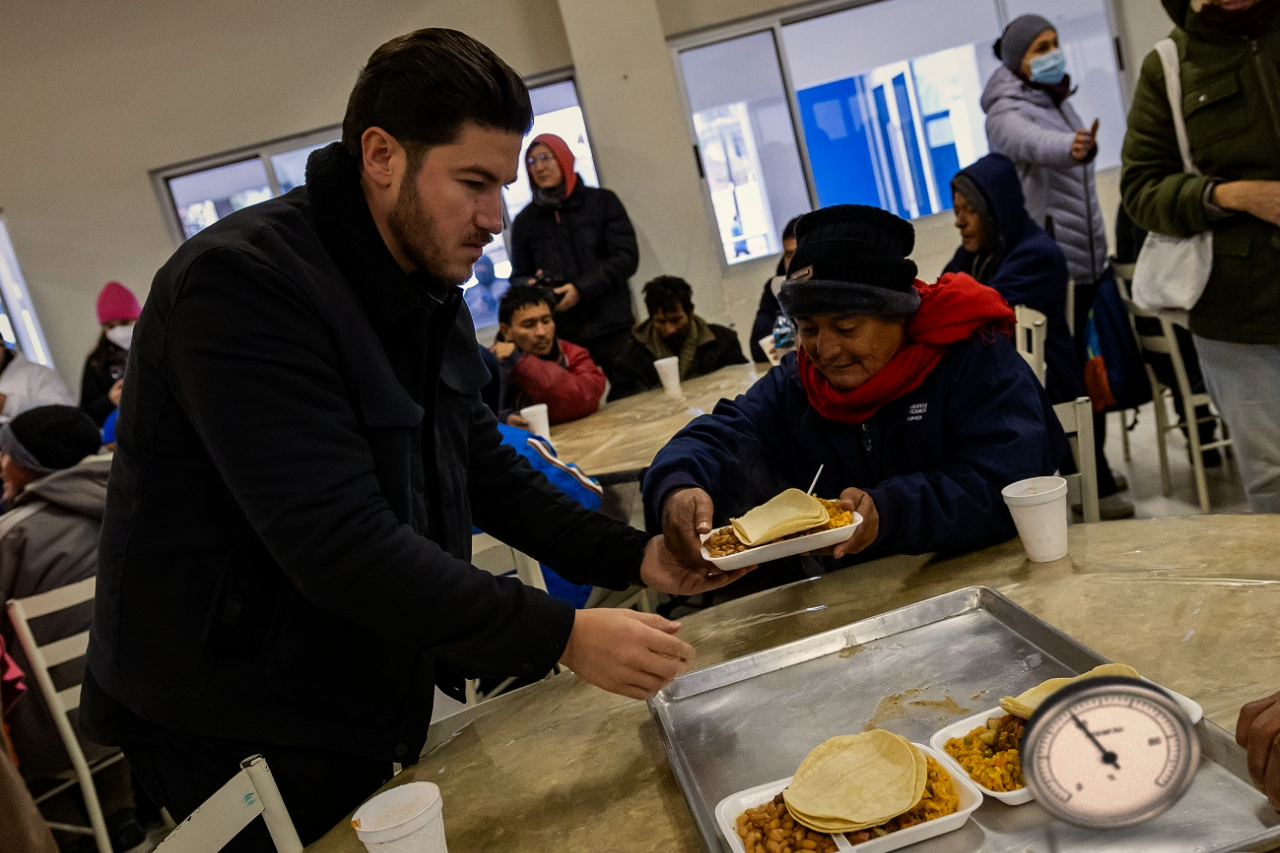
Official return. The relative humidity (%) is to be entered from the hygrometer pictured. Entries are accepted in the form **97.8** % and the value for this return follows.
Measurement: **40** %
